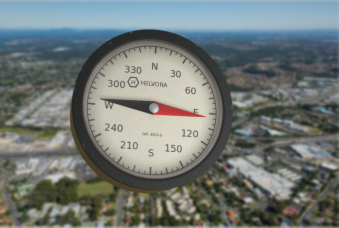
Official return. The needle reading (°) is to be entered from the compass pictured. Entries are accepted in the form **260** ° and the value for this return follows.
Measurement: **95** °
